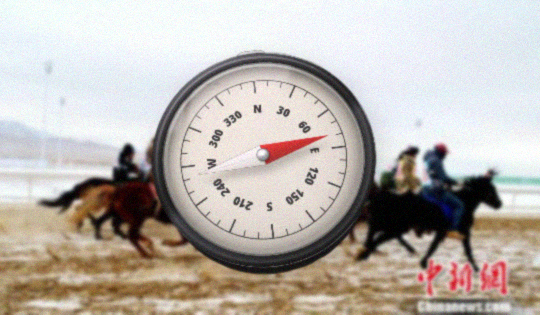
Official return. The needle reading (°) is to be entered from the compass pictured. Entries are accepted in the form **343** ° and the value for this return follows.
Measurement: **80** °
